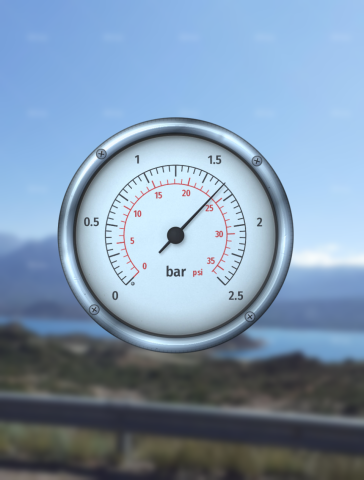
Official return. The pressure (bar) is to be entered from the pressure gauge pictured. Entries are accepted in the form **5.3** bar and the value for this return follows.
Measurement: **1.65** bar
